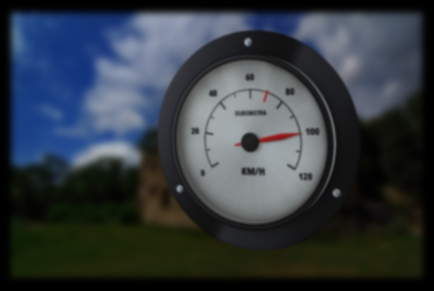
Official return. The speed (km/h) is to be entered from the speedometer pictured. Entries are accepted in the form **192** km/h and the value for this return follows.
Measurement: **100** km/h
